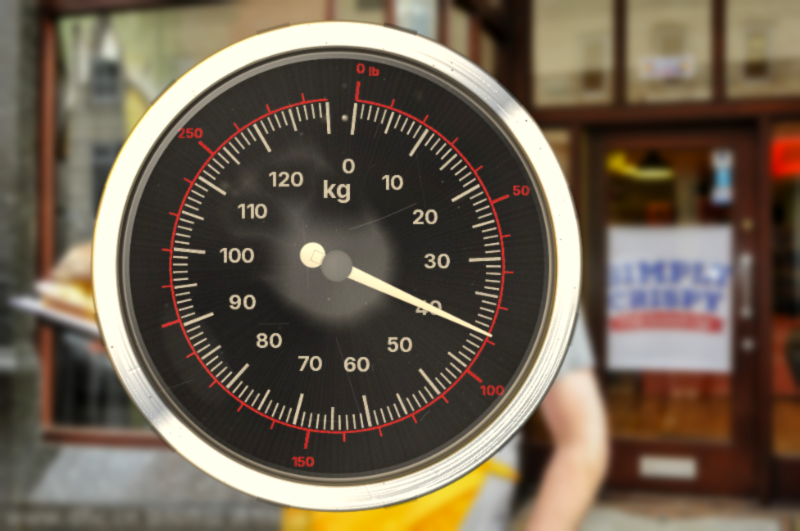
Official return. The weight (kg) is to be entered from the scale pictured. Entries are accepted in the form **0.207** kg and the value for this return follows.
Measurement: **40** kg
